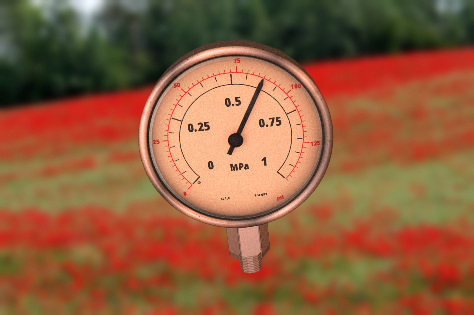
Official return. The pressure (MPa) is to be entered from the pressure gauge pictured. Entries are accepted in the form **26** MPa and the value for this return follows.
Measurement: **0.6** MPa
